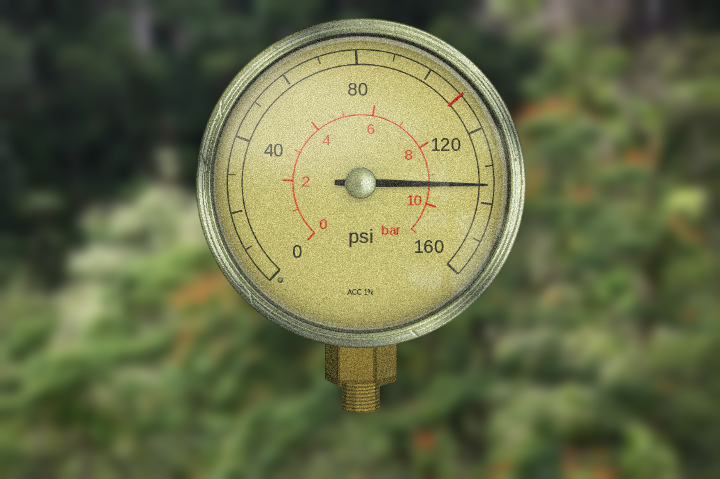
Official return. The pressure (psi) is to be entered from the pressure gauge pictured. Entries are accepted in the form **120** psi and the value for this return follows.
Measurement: **135** psi
